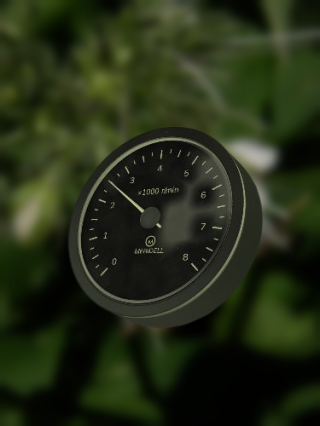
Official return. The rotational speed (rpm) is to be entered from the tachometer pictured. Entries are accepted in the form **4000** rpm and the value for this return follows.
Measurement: **2500** rpm
